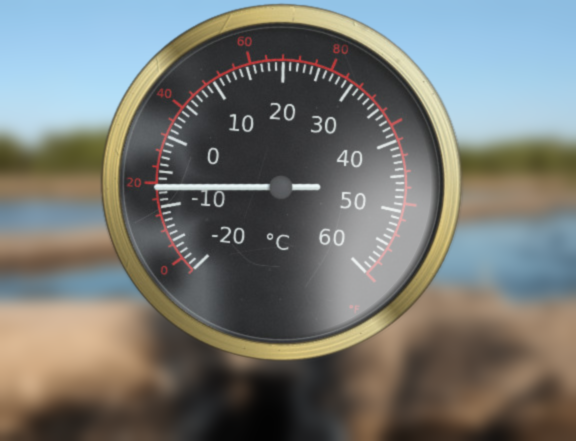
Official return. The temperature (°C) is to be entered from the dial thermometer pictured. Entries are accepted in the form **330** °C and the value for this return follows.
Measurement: **-7** °C
